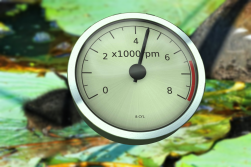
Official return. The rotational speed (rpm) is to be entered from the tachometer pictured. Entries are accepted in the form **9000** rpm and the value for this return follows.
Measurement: **4500** rpm
